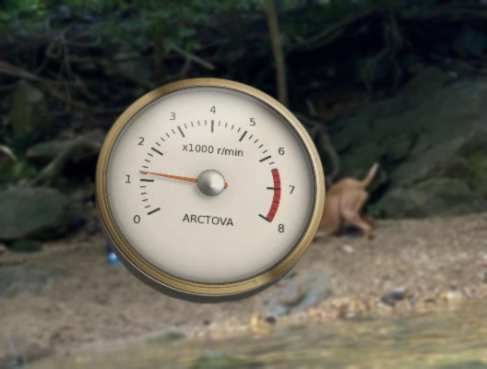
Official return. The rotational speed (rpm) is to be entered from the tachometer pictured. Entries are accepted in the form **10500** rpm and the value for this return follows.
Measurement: **1200** rpm
